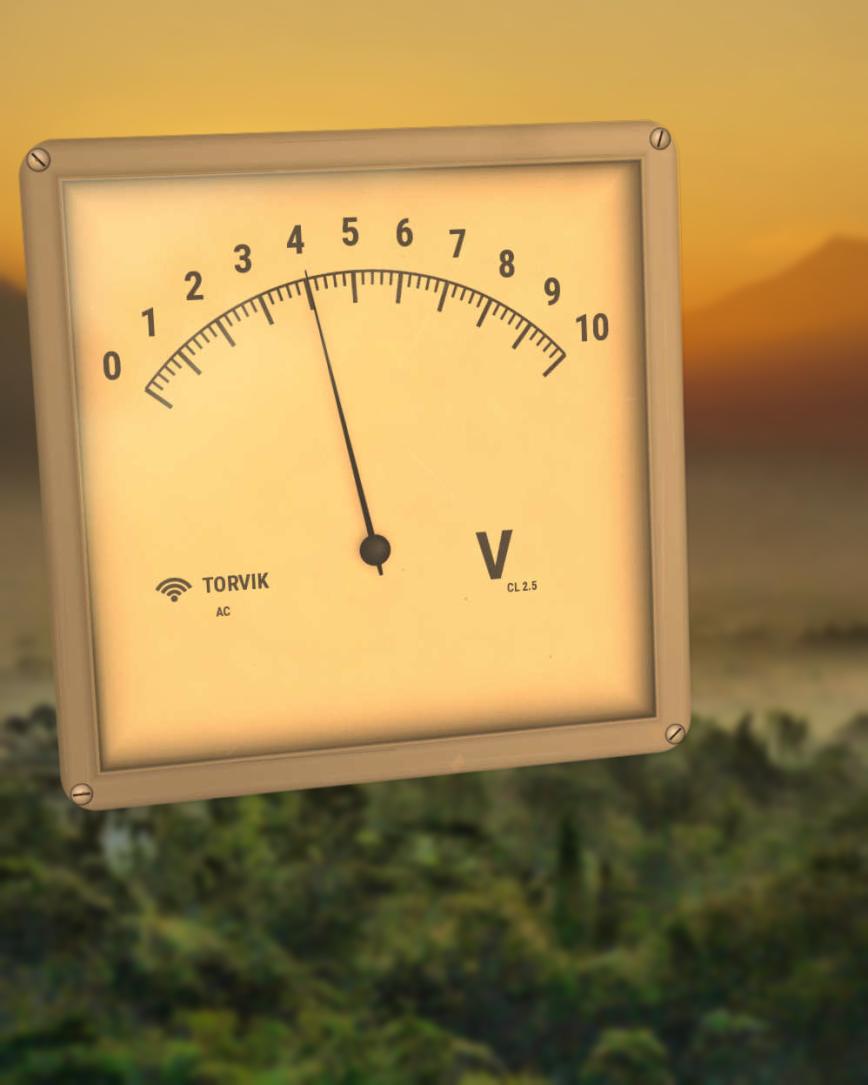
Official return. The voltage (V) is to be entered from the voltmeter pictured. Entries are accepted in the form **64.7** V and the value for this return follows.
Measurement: **4** V
